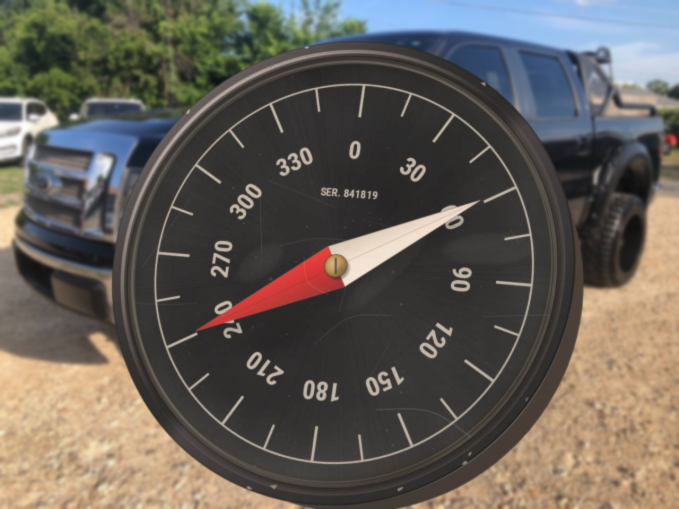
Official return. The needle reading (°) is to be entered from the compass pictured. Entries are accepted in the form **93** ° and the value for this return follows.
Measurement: **240** °
